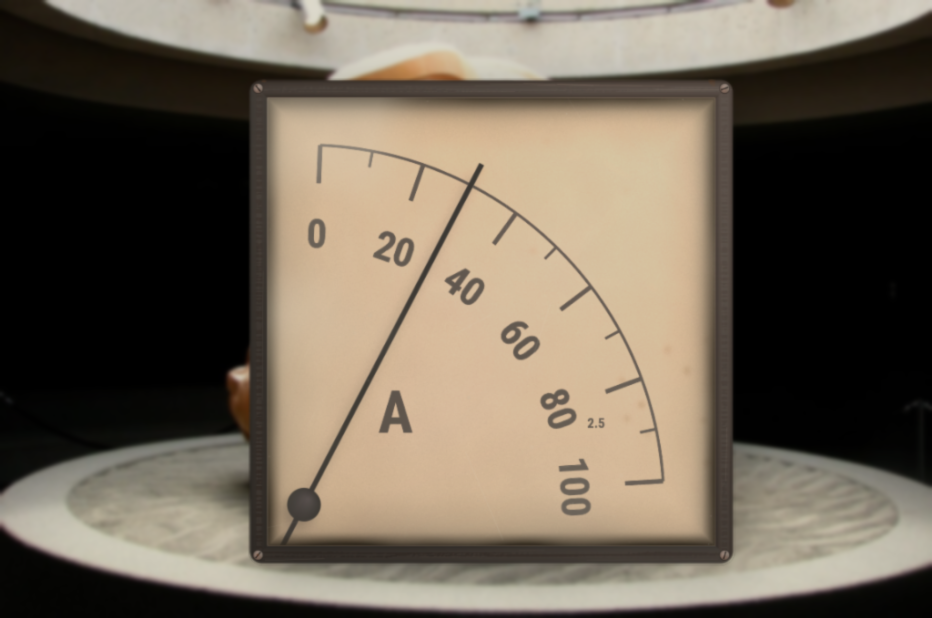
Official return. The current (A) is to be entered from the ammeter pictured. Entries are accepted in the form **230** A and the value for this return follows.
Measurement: **30** A
